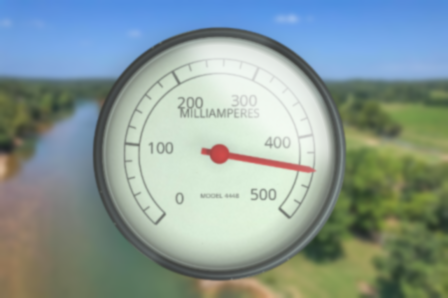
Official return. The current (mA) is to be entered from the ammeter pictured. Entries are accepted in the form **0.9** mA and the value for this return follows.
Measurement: **440** mA
